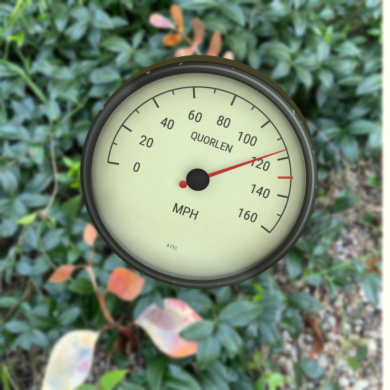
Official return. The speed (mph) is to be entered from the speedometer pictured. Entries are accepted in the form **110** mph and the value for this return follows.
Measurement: **115** mph
